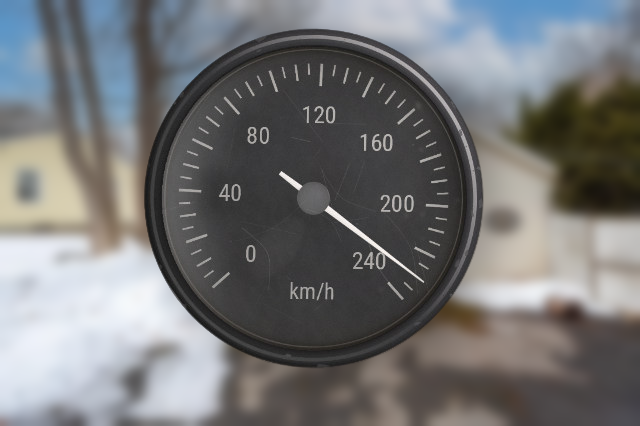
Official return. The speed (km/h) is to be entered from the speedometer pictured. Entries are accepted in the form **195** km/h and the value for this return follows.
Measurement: **230** km/h
